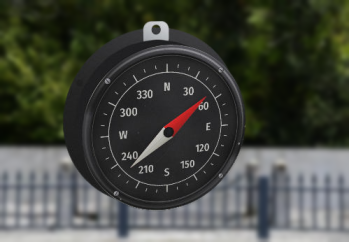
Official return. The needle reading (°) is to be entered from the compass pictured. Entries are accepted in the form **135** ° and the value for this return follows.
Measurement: **50** °
